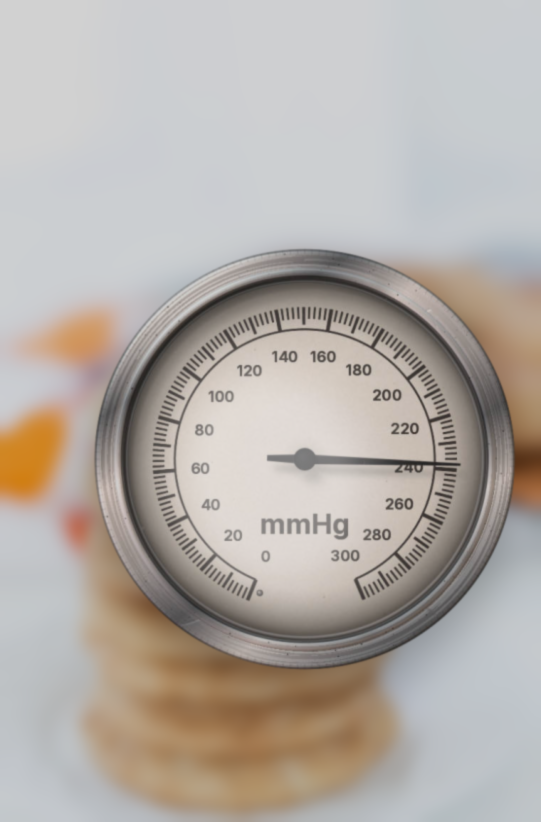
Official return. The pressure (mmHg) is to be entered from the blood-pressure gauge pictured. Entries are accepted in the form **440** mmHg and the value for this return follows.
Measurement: **238** mmHg
